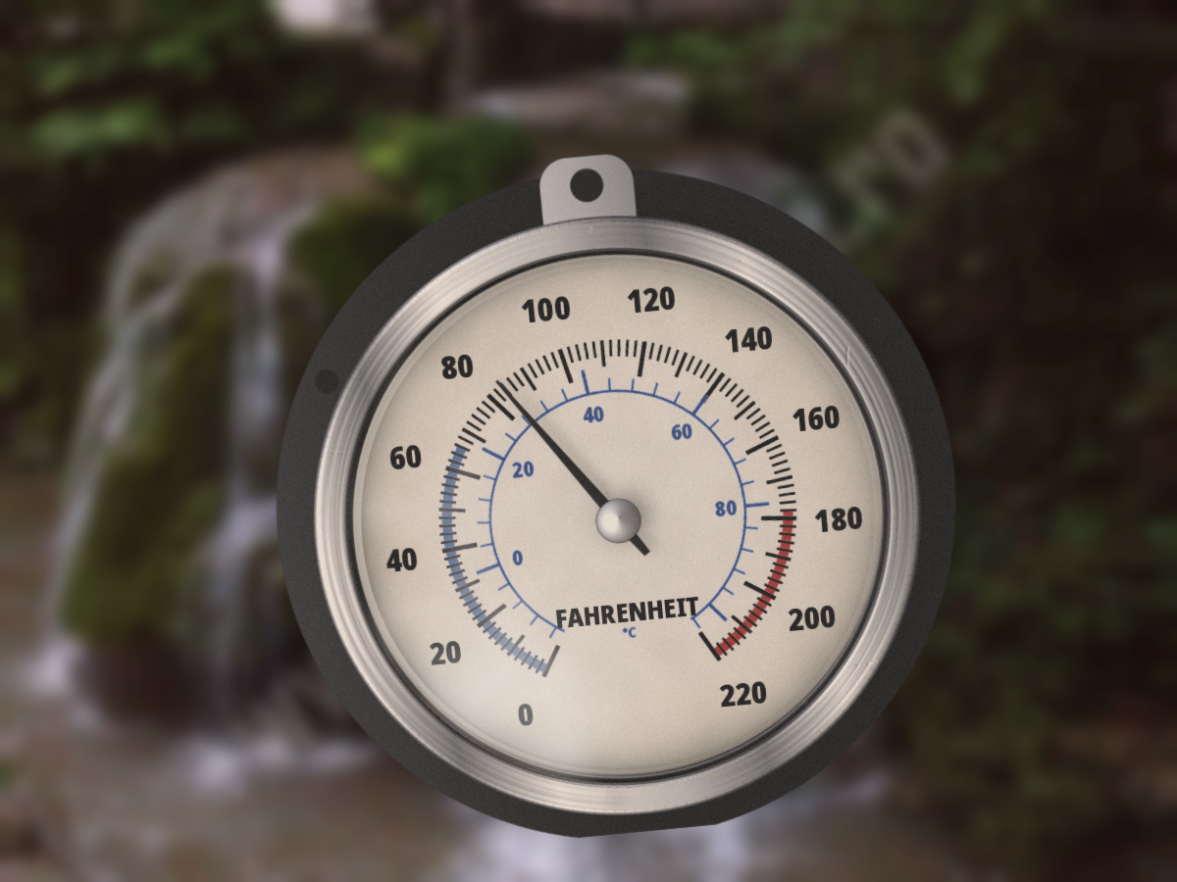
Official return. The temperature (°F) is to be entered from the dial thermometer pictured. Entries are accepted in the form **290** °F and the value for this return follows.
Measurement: **84** °F
